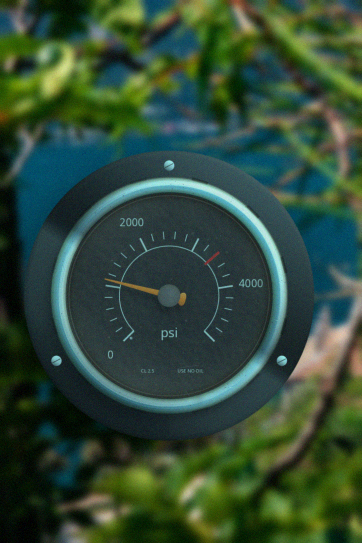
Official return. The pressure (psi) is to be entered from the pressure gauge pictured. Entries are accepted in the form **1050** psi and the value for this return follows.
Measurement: **1100** psi
